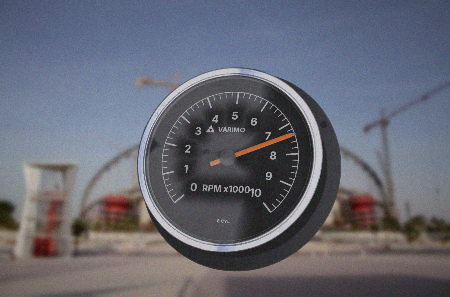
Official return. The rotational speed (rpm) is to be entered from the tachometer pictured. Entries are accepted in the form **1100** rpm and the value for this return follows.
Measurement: **7400** rpm
